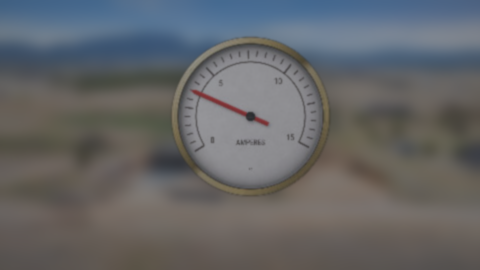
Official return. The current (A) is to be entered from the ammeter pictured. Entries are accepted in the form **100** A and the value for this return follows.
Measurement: **3.5** A
